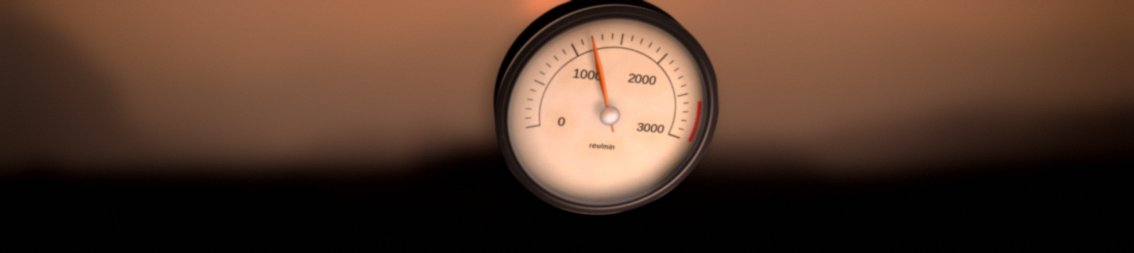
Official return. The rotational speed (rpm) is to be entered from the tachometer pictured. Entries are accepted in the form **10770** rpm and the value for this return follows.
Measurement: **1200** rpm
